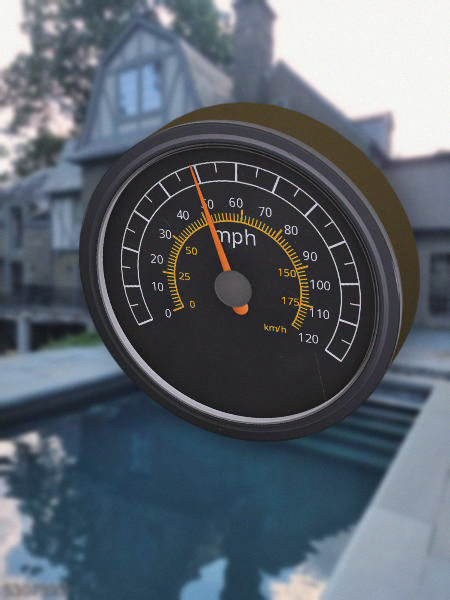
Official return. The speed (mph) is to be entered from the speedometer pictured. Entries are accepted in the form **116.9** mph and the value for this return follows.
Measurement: **50** mph
